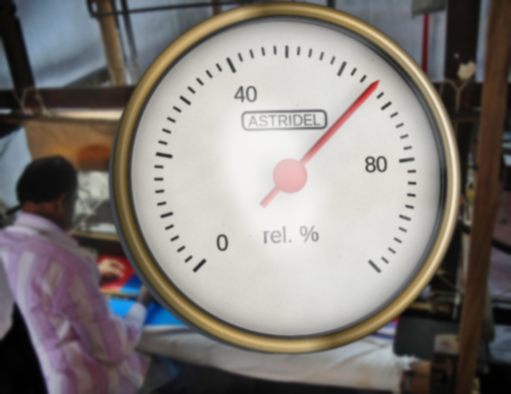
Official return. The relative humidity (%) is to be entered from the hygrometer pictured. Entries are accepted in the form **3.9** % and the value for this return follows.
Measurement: **66** %
